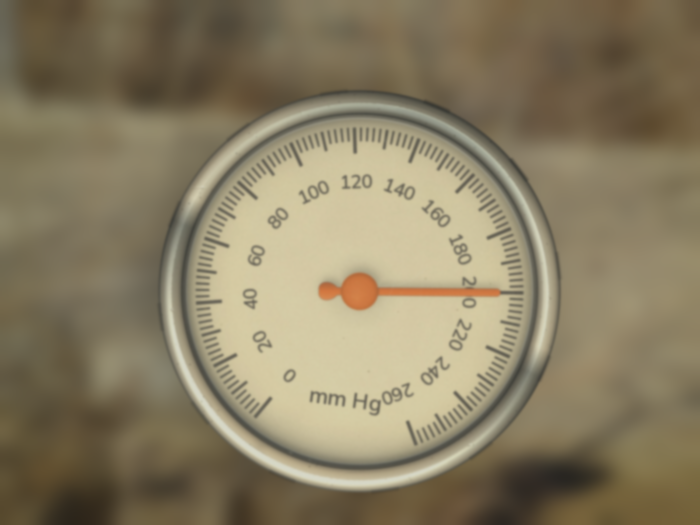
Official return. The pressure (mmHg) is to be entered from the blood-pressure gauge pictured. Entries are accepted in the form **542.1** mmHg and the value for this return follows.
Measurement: **200** mmHg
